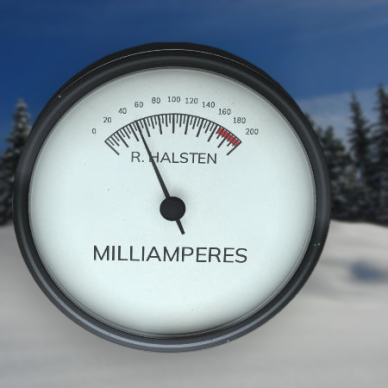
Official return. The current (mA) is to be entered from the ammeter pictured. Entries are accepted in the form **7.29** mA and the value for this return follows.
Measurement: **50** mA
